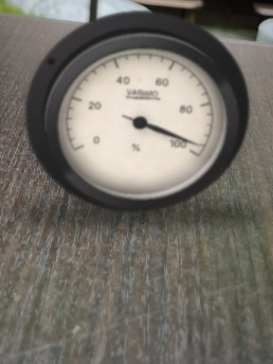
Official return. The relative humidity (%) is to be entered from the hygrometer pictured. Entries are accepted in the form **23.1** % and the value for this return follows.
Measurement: **96** %
